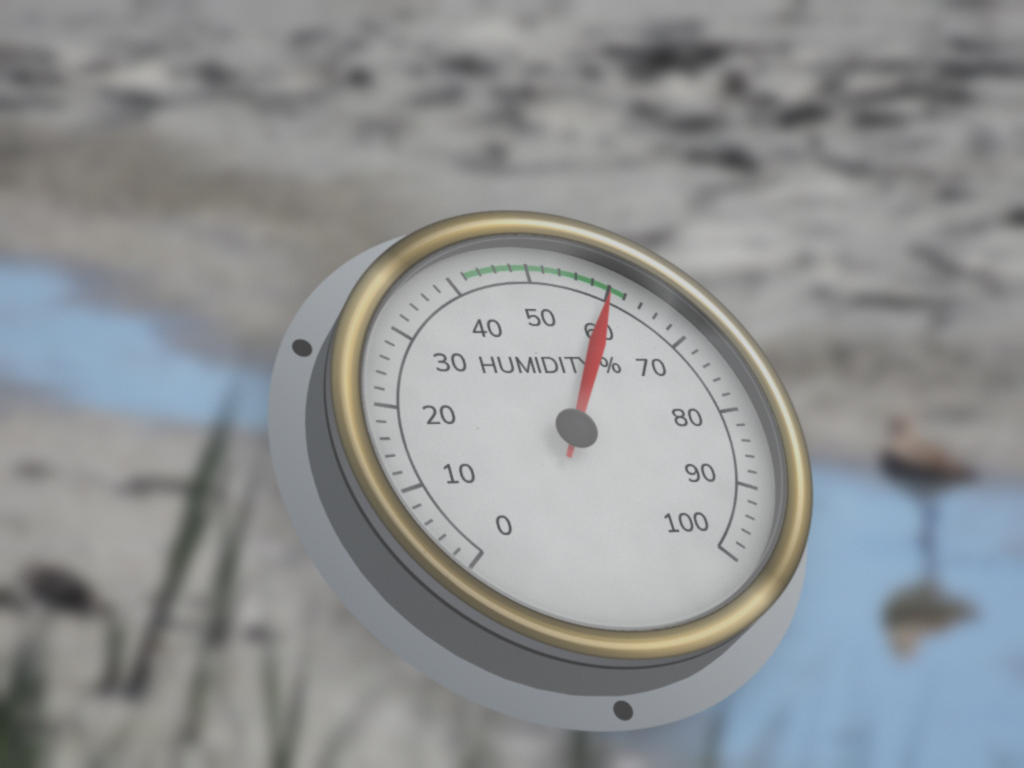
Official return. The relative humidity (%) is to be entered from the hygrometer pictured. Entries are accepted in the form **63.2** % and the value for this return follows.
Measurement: **60** %
